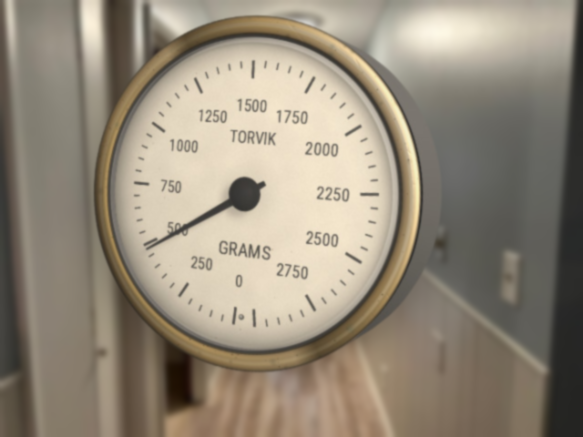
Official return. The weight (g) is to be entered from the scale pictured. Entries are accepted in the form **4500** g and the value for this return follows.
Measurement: **475** g
